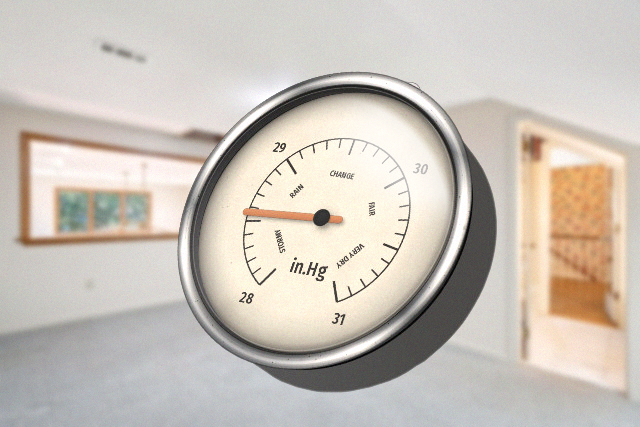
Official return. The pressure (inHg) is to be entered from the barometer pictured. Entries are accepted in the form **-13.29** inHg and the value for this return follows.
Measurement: **28.55** inHg
